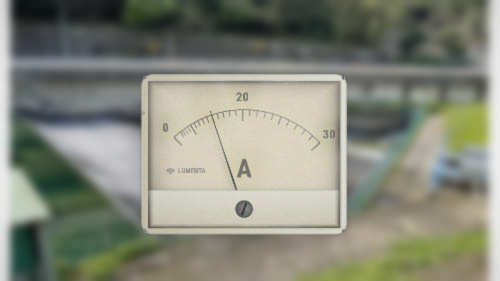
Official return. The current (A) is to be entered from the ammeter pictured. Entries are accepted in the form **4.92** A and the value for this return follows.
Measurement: **15** A
